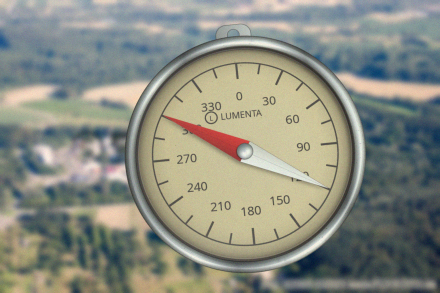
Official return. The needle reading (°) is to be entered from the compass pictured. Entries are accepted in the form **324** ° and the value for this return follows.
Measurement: **300** °
